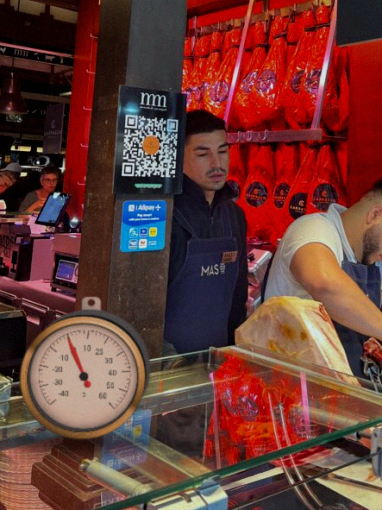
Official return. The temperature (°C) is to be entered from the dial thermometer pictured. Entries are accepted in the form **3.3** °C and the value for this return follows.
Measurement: **0** °C
